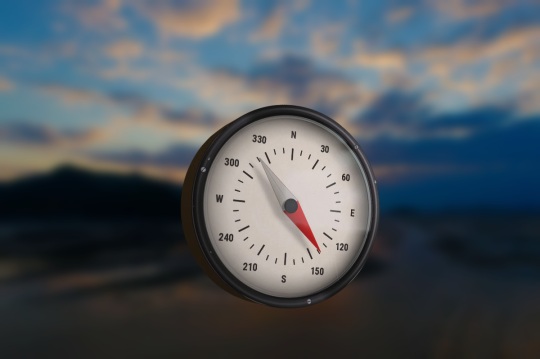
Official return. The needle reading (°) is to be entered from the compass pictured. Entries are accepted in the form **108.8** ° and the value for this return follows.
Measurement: **140** °
